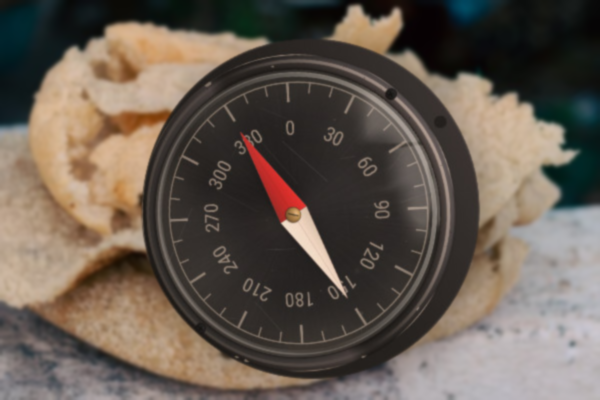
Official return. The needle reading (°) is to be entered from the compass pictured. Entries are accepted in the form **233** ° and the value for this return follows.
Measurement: **330** °
